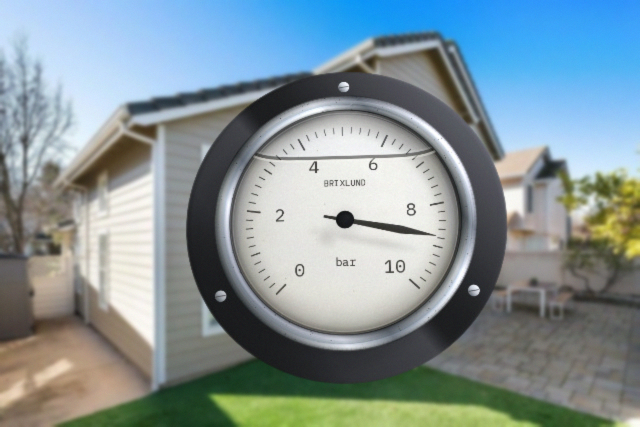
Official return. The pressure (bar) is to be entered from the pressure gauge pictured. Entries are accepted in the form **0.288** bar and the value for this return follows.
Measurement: **8.8** bar
